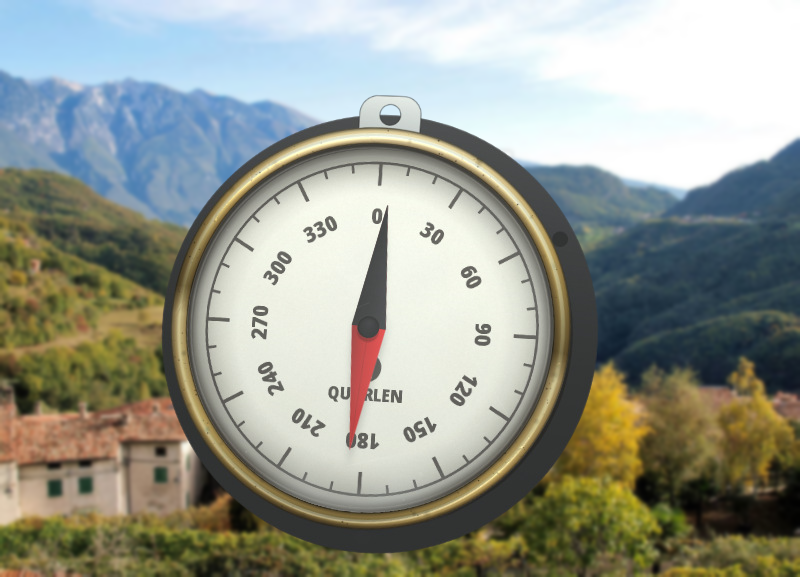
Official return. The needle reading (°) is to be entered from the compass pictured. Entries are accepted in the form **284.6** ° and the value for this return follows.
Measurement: **185** °
